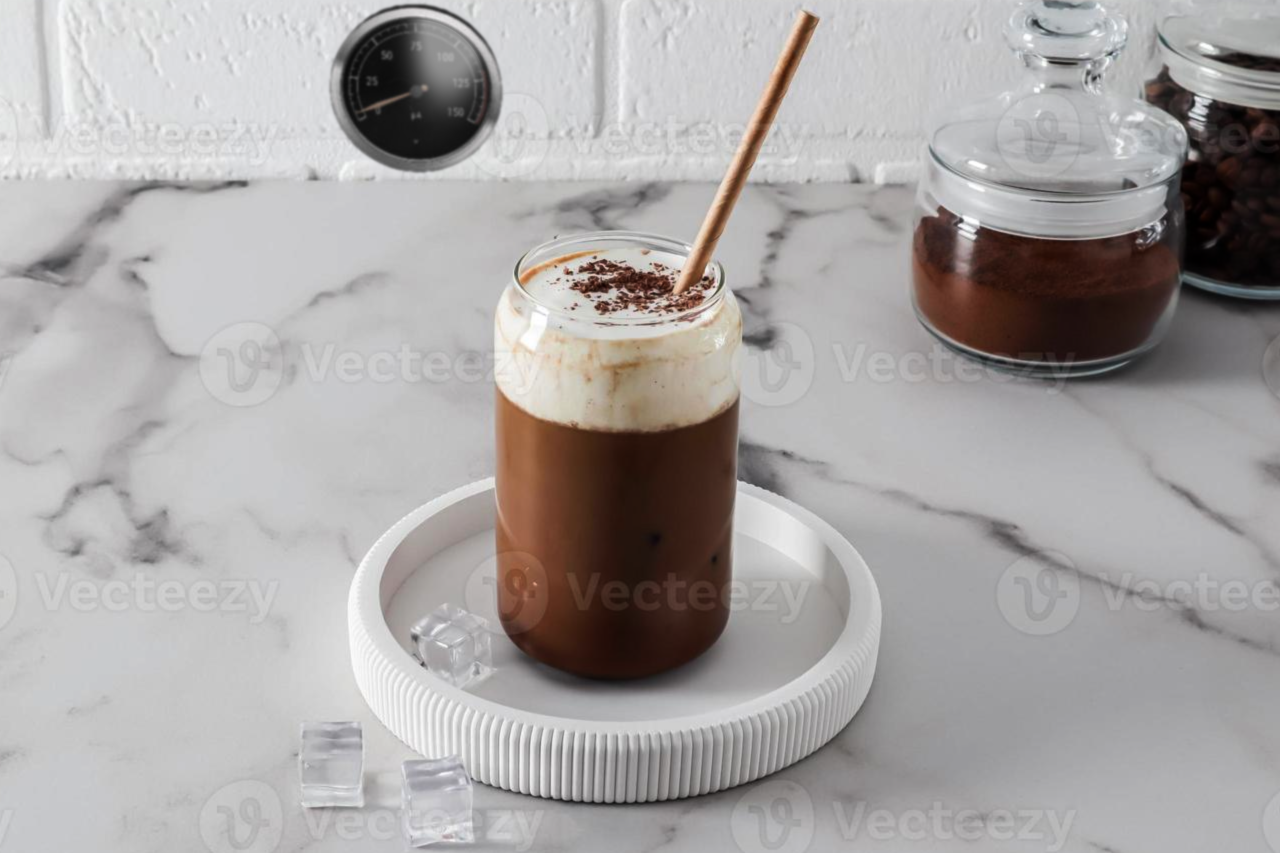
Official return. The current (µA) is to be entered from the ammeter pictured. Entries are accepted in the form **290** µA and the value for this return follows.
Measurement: **5** µA
